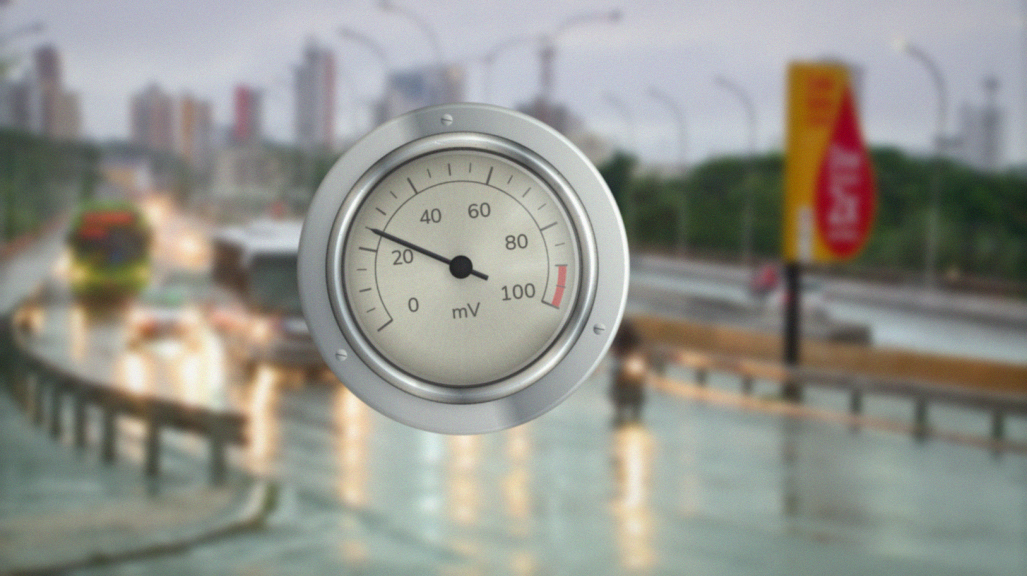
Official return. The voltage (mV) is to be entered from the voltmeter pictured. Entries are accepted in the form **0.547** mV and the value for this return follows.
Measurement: **25** mV
